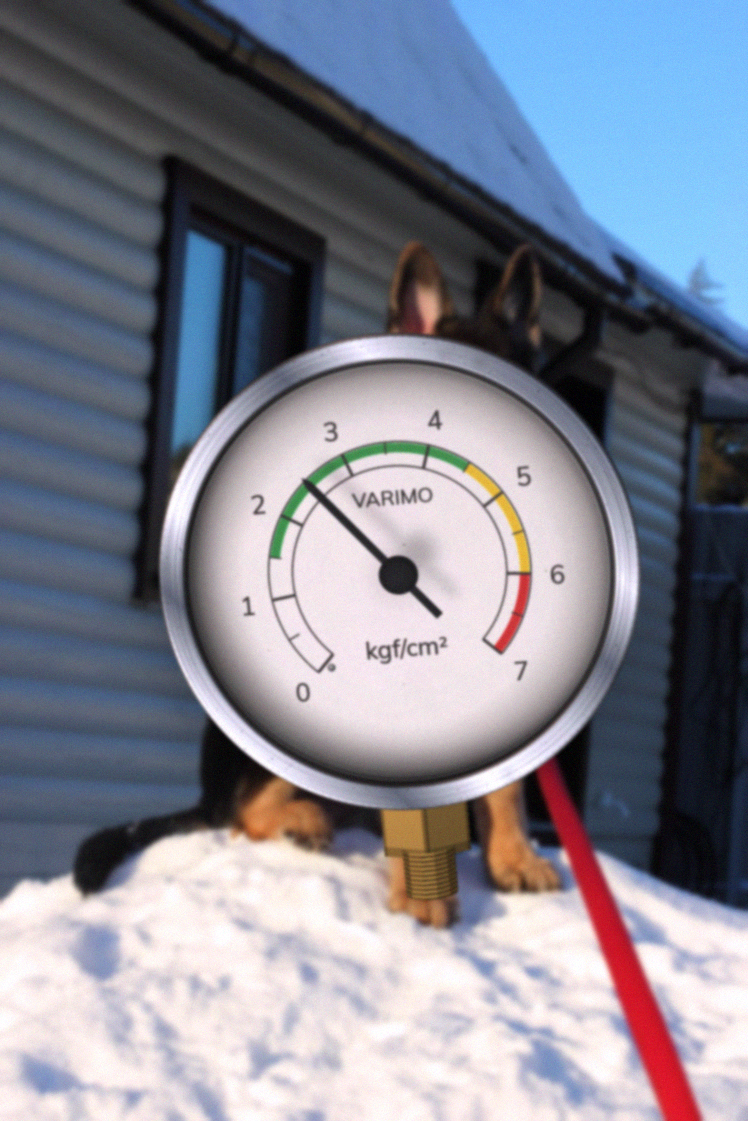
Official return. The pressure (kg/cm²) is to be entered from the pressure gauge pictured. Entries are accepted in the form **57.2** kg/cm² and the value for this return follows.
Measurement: **2.5** kg/cm²
